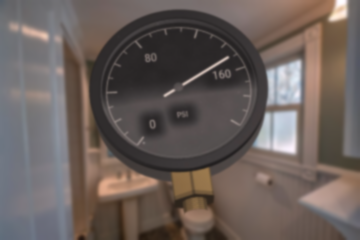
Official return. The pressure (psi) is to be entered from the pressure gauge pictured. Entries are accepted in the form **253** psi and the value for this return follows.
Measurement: **150** psi
